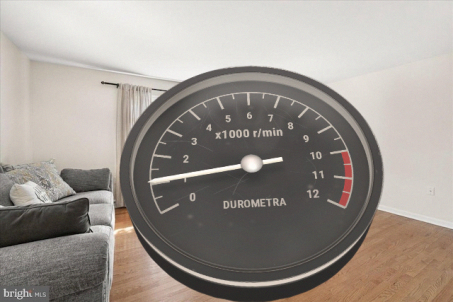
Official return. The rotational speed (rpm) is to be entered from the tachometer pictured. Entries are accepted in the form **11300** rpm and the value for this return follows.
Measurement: **1000** rpm
